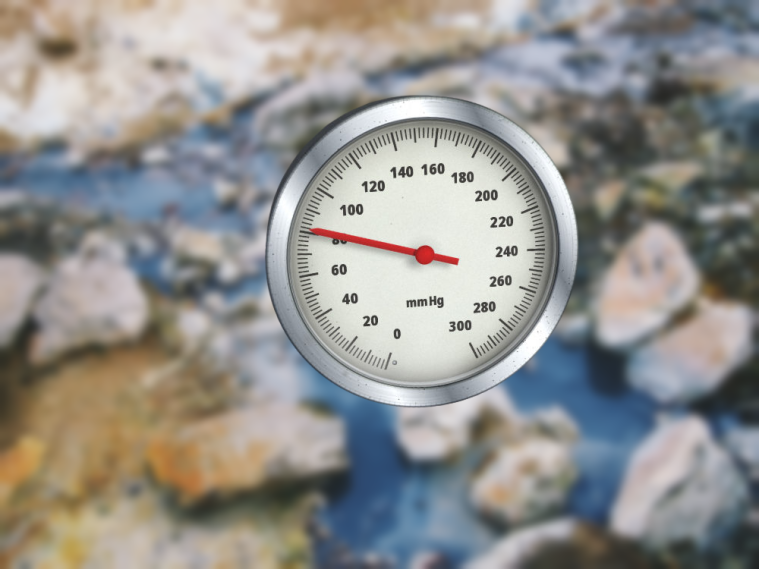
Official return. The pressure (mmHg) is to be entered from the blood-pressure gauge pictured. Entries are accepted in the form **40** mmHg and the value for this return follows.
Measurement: **82** mmHg
